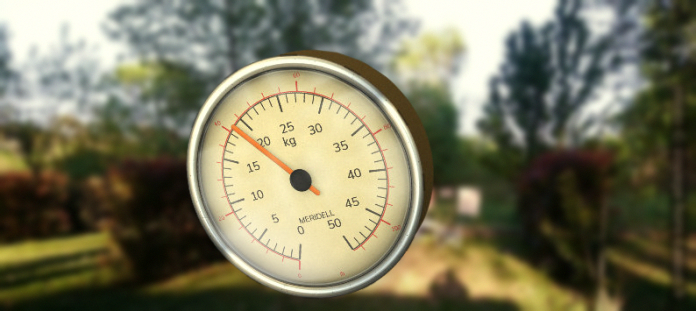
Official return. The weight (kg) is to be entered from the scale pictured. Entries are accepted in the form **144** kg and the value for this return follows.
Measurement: **19** kg
